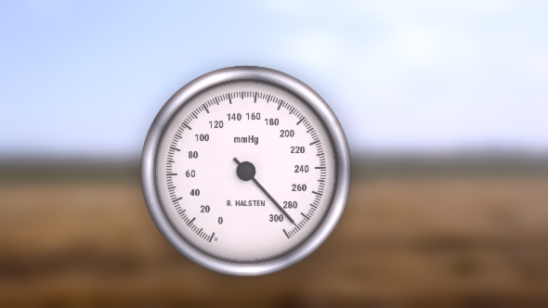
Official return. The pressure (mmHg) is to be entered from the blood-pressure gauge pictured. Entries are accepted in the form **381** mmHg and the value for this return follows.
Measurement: **290** mmHg
